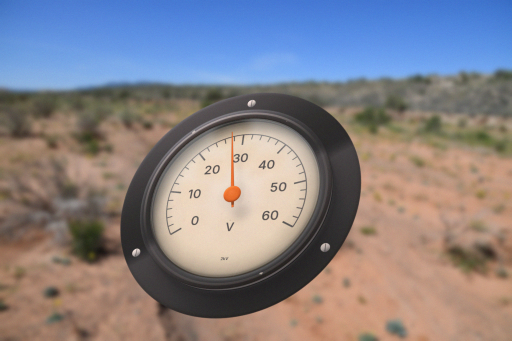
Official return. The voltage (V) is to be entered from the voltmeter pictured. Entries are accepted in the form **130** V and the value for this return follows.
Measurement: **28** V
